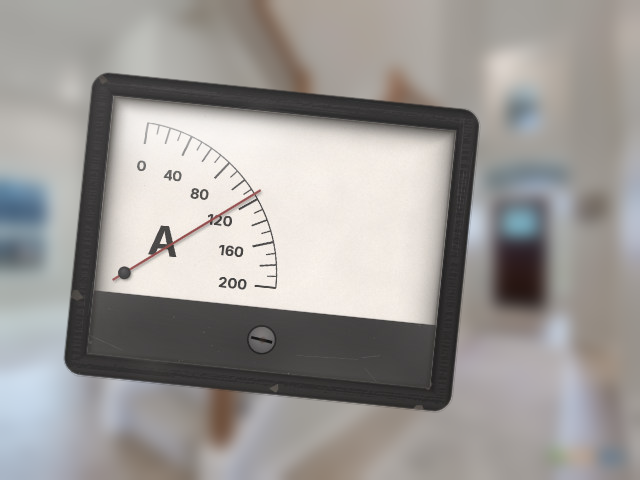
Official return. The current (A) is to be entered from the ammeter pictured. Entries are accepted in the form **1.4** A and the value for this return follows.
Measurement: **115** A
